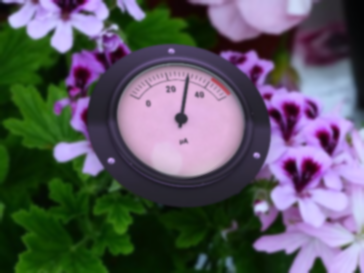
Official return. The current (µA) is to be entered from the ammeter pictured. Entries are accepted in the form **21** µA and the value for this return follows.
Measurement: **30** µA
